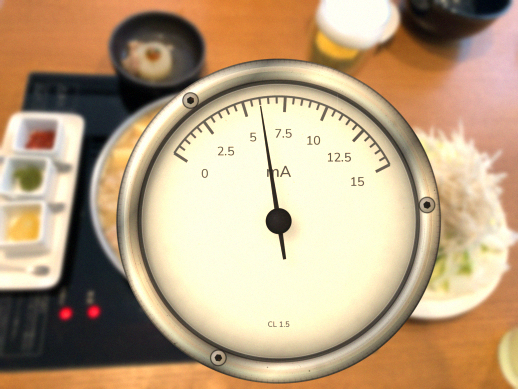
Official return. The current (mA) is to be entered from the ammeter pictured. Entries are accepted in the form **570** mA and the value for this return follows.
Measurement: **6** mA
